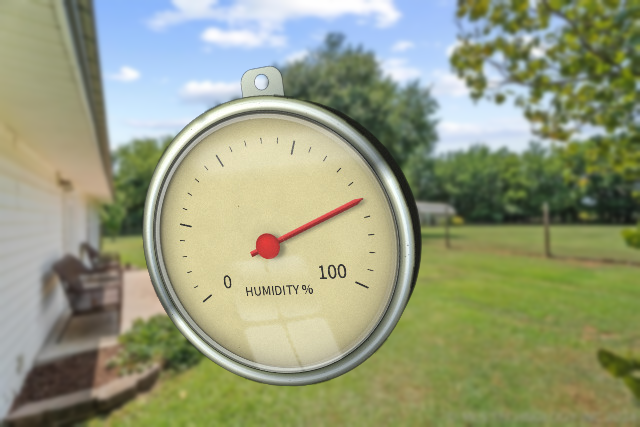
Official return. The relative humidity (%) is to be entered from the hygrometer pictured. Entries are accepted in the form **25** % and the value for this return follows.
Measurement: **80** %
